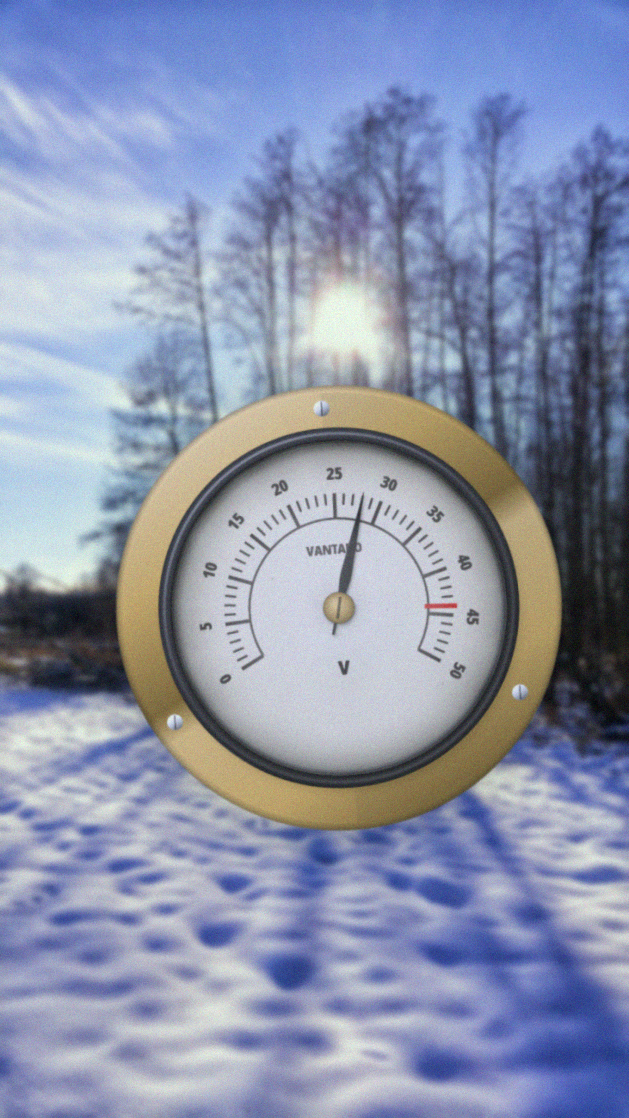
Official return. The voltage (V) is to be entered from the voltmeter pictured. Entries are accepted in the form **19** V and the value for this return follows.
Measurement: **28** V
